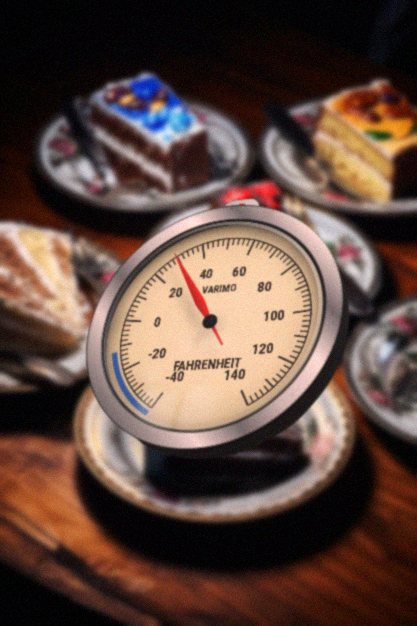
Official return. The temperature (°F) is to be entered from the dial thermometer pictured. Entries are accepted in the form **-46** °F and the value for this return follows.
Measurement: **30** °F
